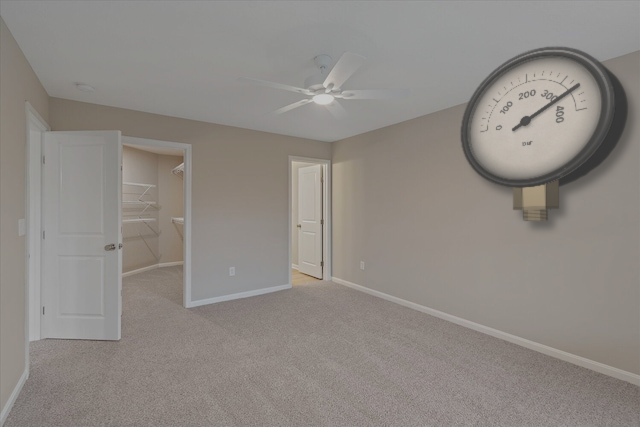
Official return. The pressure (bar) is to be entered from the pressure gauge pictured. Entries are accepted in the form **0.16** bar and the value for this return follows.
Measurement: **340** bar
